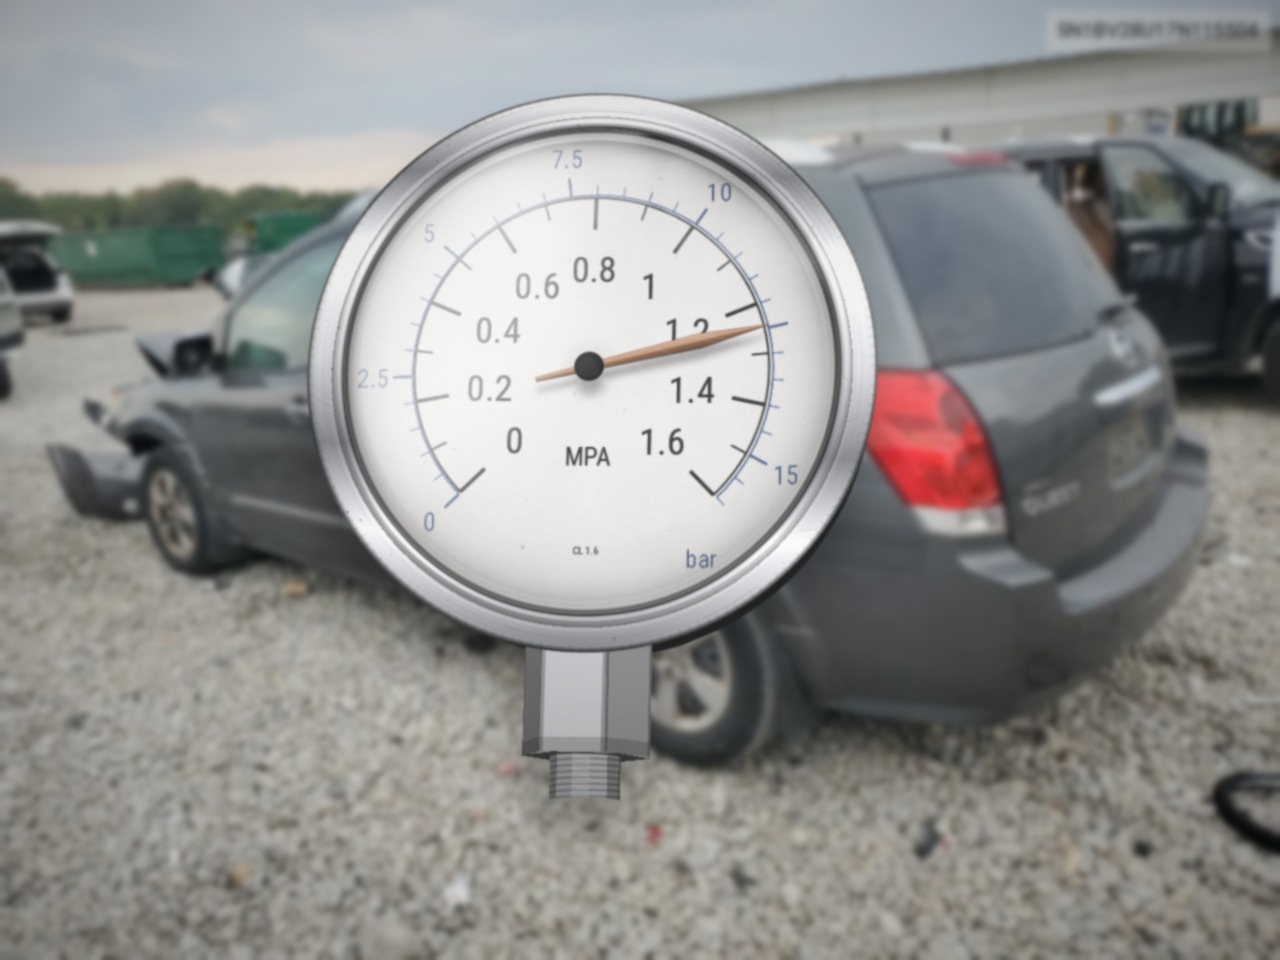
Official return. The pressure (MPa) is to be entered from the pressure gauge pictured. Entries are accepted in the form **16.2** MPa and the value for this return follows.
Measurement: **1.25** MPa
